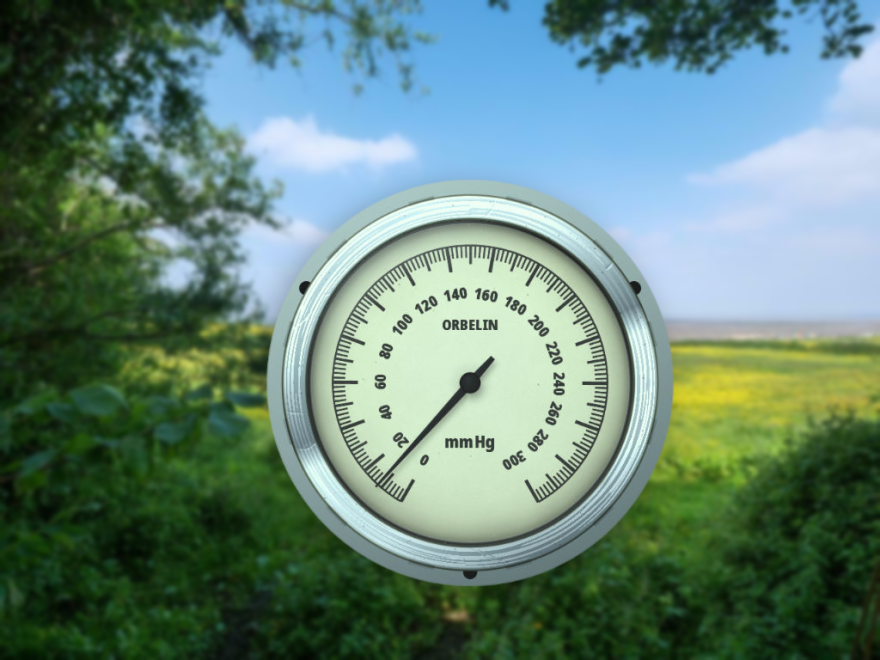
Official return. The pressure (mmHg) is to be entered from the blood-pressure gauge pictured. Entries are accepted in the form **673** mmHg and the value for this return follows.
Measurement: **12** mmHg
